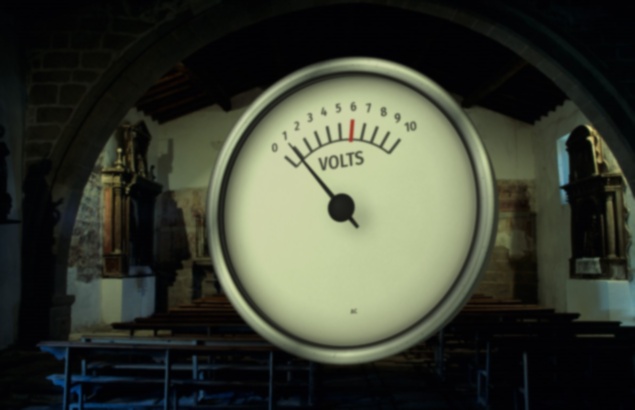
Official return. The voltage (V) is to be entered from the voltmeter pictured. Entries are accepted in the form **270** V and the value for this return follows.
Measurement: **1** V
